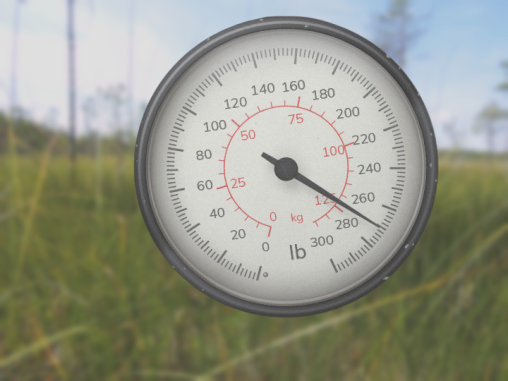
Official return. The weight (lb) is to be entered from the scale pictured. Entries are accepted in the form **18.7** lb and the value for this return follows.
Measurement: **270** lb
